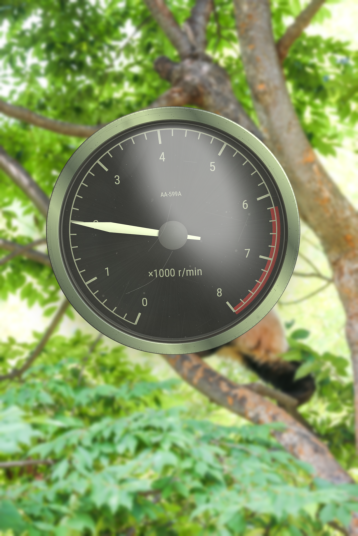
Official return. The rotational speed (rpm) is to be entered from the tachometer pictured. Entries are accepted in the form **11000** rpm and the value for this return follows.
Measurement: **2000** rpm
